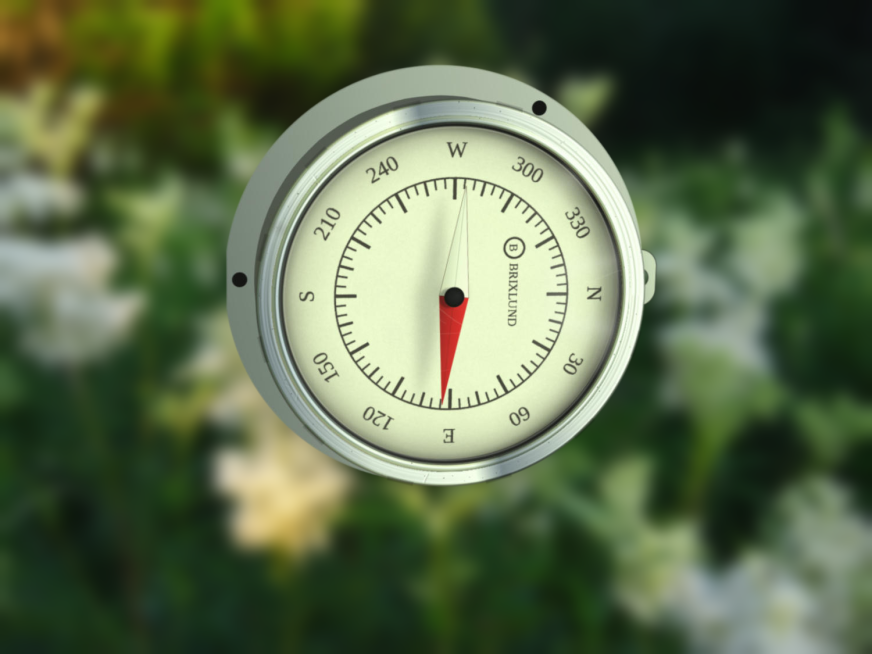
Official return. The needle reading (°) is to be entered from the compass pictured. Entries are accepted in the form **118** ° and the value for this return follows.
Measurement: **95** °
